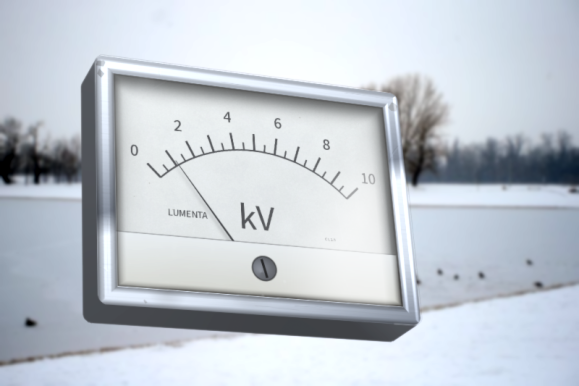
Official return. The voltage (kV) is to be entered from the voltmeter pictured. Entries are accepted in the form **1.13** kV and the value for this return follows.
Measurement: **1** kV
